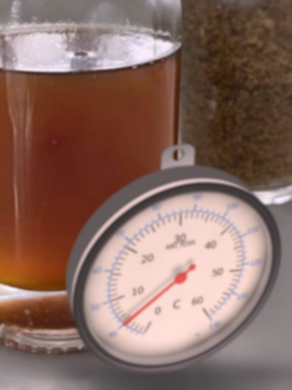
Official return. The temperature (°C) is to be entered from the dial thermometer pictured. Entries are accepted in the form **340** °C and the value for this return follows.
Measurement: **5** °C
